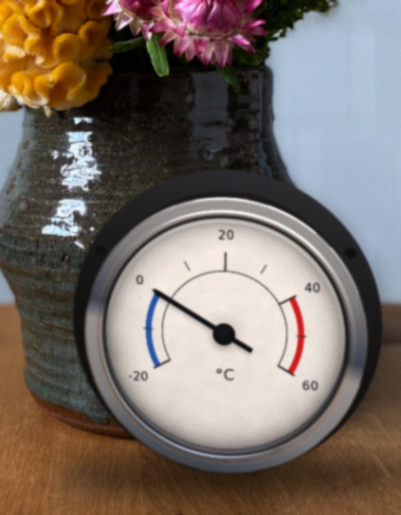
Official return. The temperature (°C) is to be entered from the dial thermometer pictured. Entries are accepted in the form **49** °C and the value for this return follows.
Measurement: **0** °C
